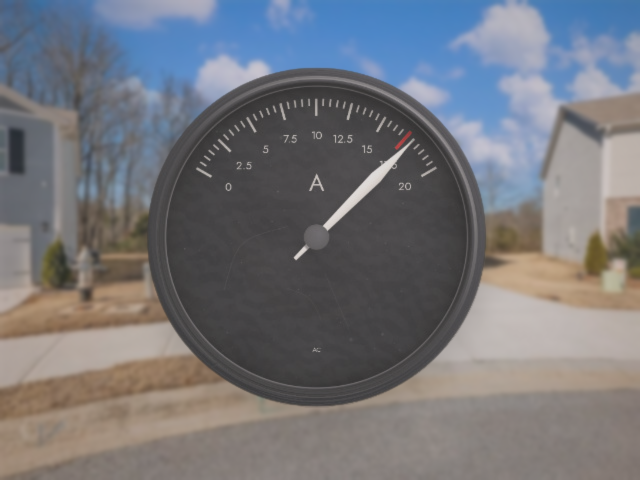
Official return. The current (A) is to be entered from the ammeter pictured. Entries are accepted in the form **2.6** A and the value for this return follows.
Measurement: **17.5** A
